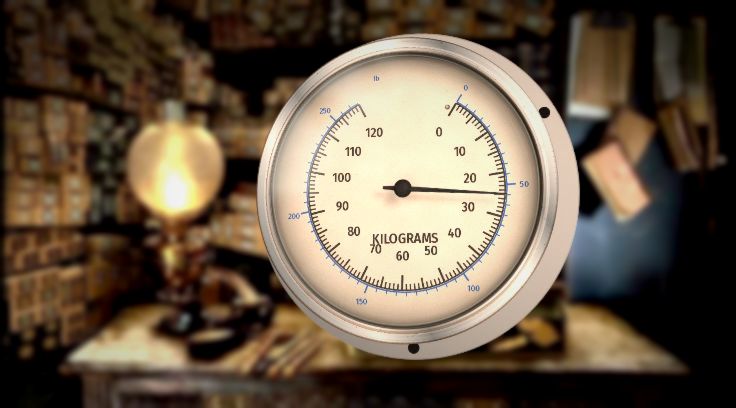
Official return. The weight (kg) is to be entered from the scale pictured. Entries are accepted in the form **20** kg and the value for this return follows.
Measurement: **25** kg
